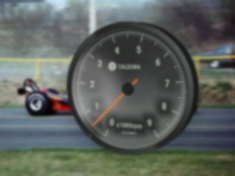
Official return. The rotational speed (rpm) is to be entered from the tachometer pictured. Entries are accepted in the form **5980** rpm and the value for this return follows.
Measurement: **500** rpm
